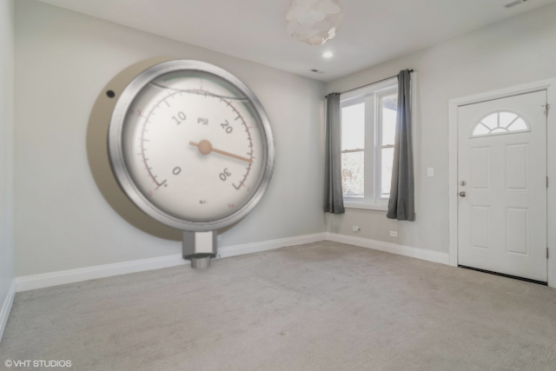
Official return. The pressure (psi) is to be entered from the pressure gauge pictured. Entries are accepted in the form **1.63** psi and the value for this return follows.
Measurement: **26** psi
